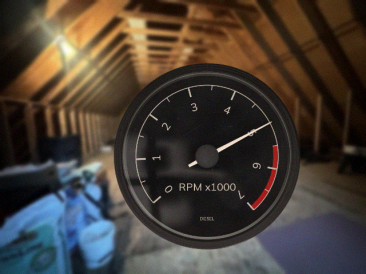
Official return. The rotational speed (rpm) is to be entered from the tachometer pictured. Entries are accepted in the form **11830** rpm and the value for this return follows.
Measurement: **5000** rpm
